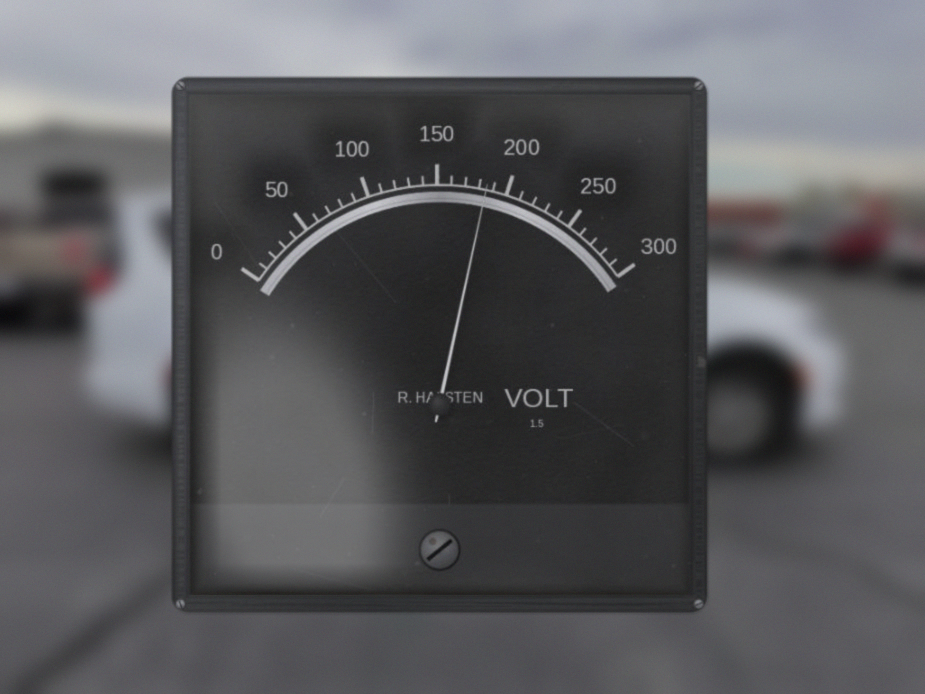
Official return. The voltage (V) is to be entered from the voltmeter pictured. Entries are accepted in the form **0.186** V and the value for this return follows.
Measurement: **185** V
